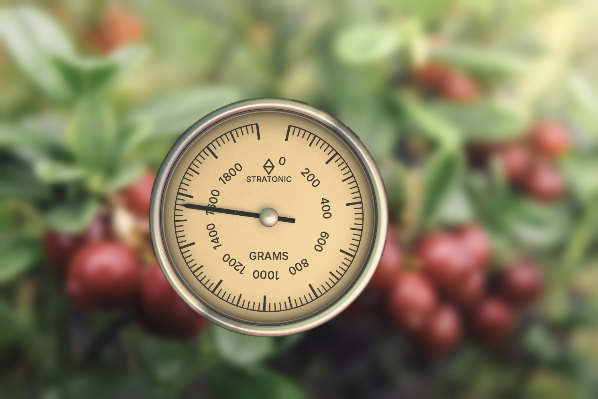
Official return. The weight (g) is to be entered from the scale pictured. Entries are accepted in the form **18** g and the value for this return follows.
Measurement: **1560** g
